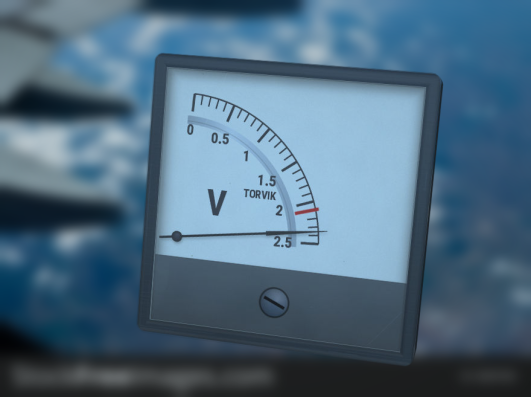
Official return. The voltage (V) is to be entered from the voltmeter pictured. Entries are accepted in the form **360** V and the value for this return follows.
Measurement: **2.35** V
